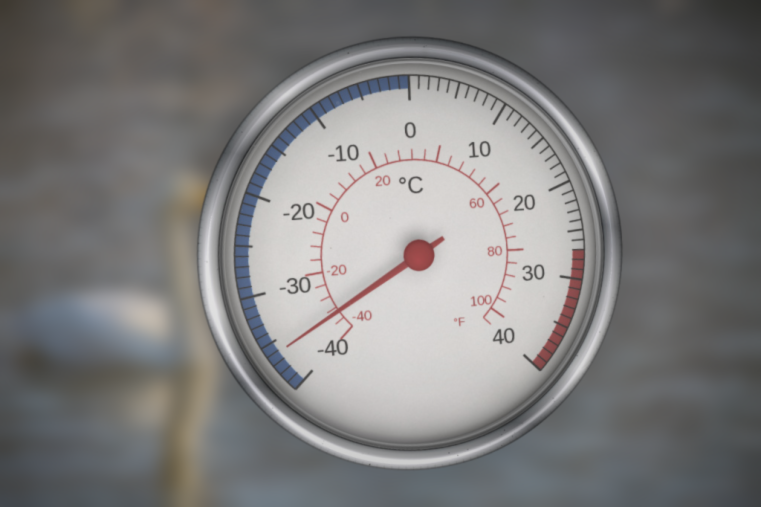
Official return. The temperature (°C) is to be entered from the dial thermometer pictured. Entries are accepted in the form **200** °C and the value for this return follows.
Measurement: **-36** °C
